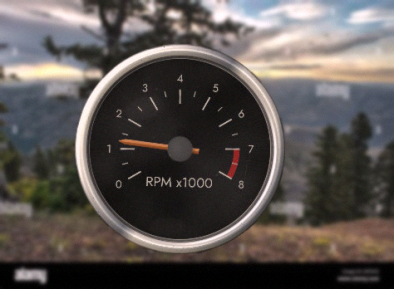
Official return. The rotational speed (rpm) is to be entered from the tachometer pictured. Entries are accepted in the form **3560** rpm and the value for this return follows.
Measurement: **1250** rpm
